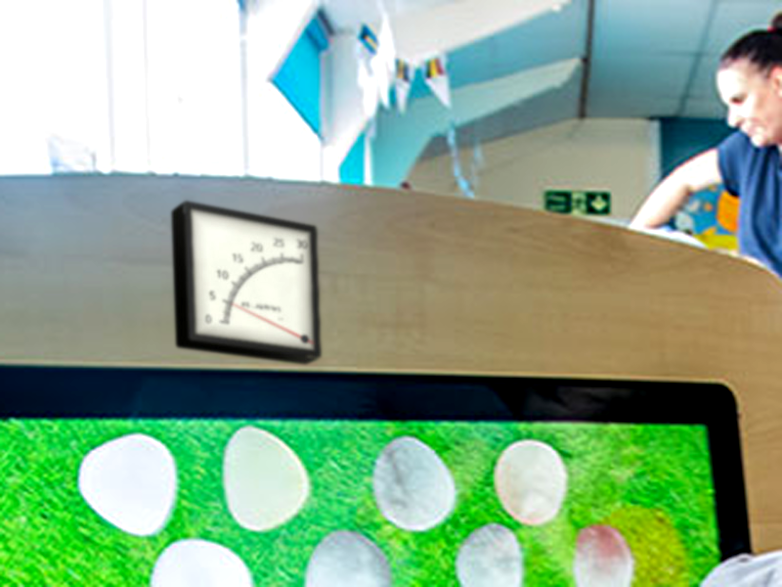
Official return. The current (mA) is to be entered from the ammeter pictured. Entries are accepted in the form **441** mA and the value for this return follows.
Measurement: **5** mA
